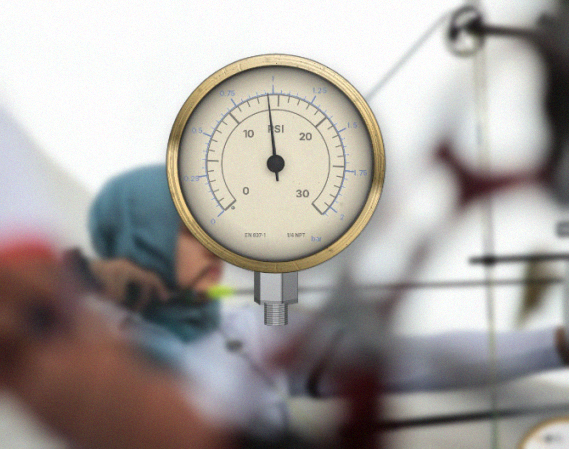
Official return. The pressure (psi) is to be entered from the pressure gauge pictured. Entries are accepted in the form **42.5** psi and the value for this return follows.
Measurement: **14** psi
